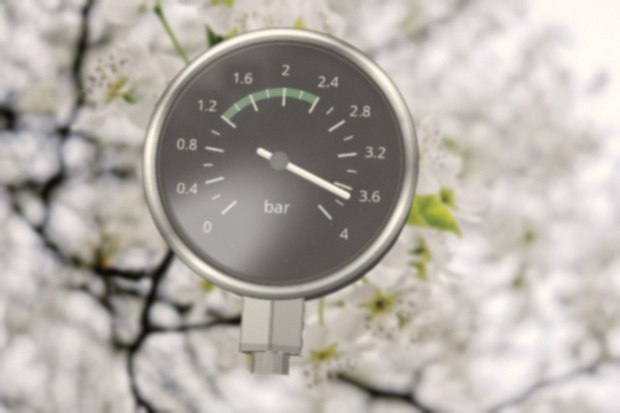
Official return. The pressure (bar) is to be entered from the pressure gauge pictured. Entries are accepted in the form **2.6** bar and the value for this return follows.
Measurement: **3.7** bar
